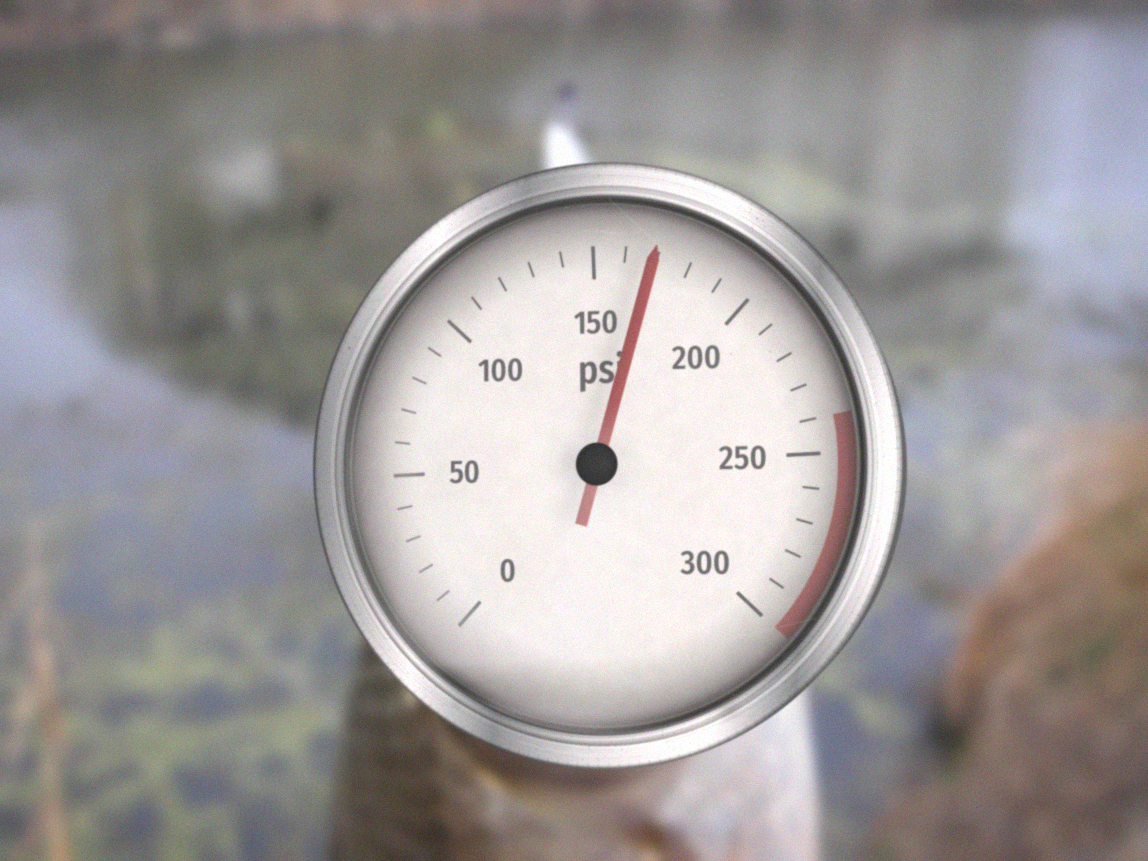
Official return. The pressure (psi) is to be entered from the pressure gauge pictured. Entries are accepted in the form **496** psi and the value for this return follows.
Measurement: **170** psi
